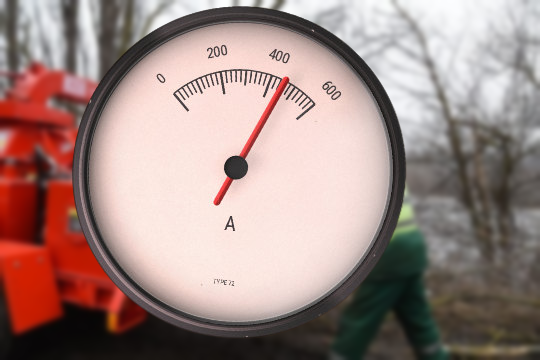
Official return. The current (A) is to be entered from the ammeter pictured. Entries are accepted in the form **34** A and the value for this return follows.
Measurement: **460** A
